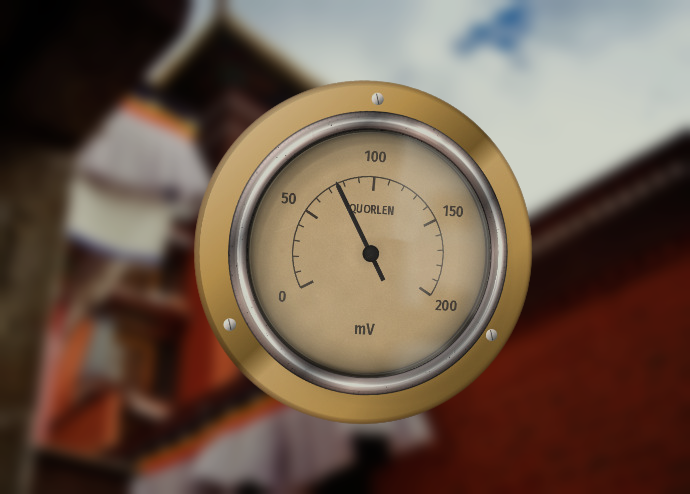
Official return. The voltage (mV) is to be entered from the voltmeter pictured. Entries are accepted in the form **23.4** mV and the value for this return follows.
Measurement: **75** mV
